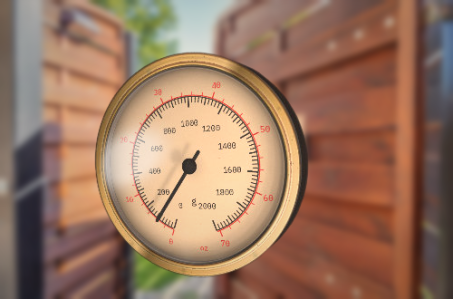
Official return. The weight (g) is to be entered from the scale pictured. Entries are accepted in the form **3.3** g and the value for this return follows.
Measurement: **100** g
